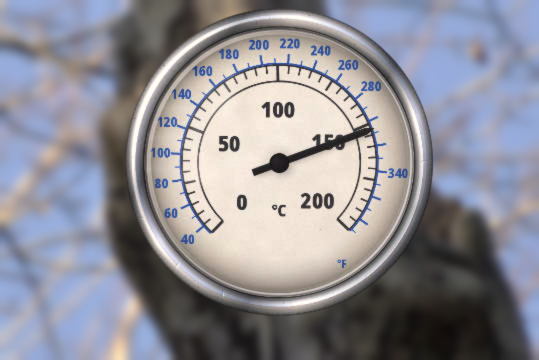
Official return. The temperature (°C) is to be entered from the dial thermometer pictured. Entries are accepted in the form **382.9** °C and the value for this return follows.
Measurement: **152.5** °C
